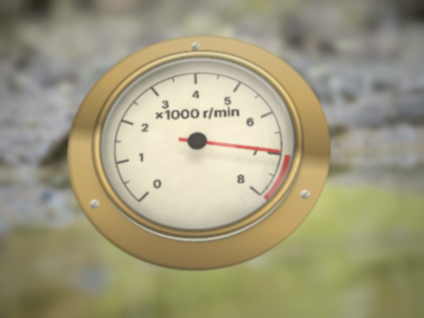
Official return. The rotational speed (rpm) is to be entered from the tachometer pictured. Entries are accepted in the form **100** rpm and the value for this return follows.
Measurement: **7000** rpm
